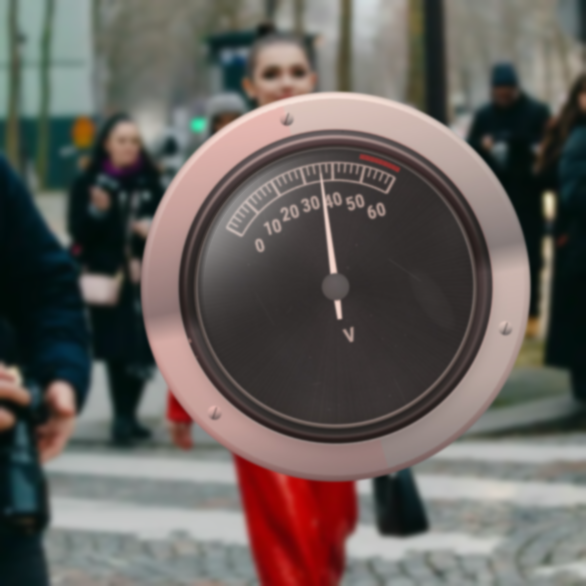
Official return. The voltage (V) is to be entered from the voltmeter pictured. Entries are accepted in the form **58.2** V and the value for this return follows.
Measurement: **36** V
